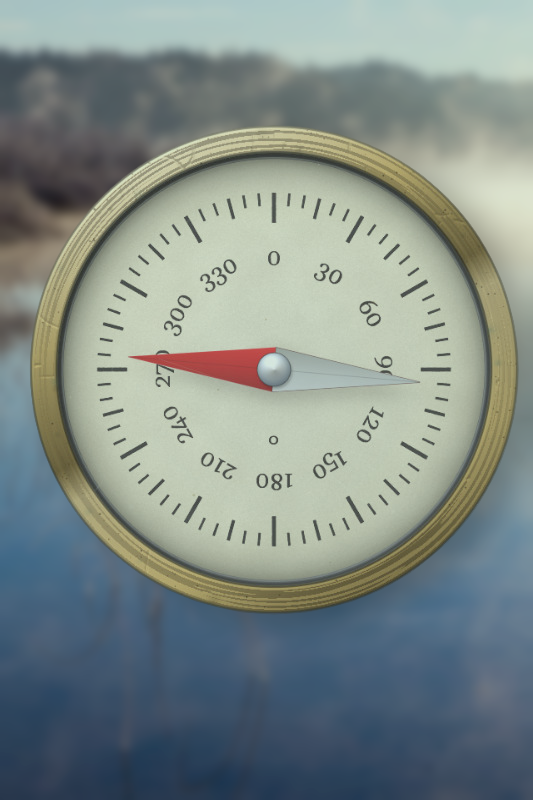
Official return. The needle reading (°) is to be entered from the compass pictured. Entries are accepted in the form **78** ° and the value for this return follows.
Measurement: **275** °
